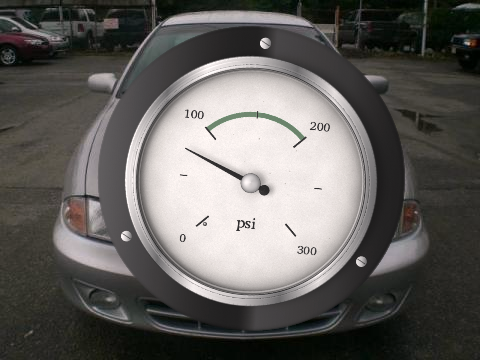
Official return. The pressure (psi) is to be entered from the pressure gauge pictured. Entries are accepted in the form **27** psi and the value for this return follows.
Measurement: **75** psi
